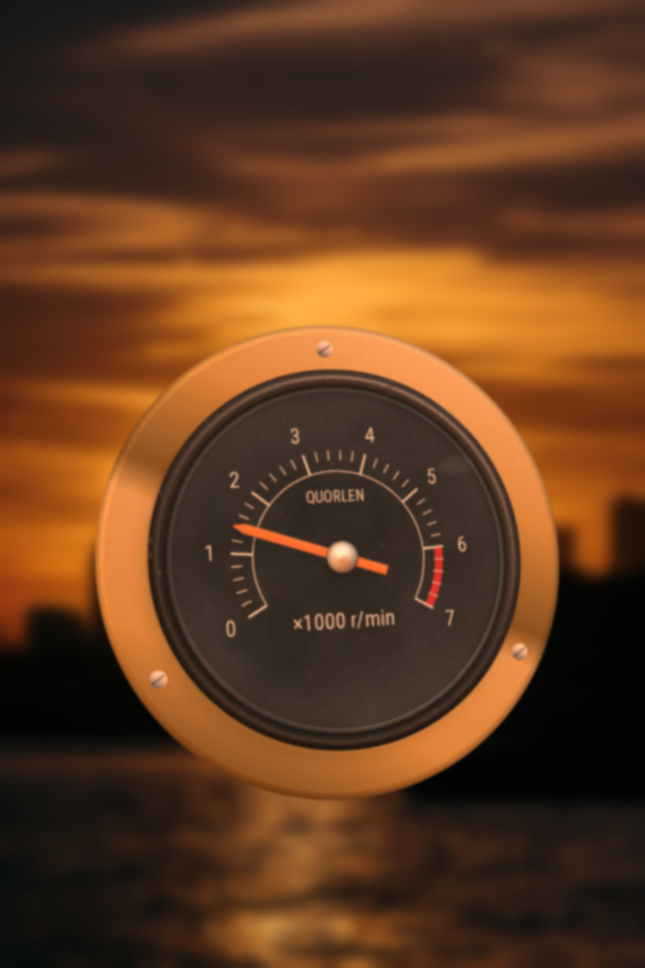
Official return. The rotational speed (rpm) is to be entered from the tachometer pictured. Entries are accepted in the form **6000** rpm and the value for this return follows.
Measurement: **1400** rpm
